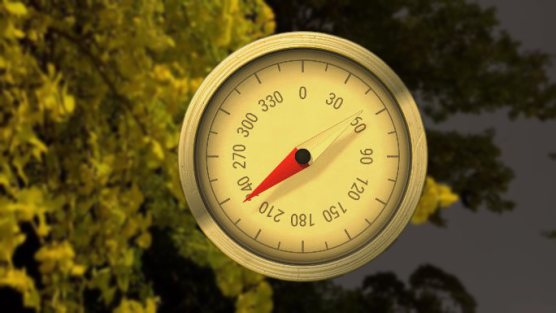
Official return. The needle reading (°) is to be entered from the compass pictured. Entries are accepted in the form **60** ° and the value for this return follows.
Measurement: **232.5** °
